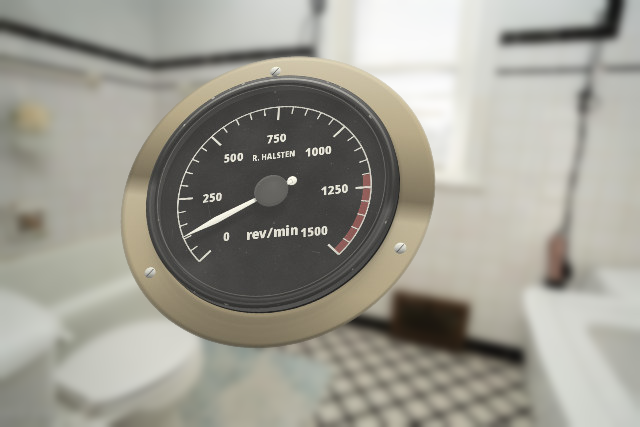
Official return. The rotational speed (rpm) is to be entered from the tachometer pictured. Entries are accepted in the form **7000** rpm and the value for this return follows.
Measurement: **100** rpm
